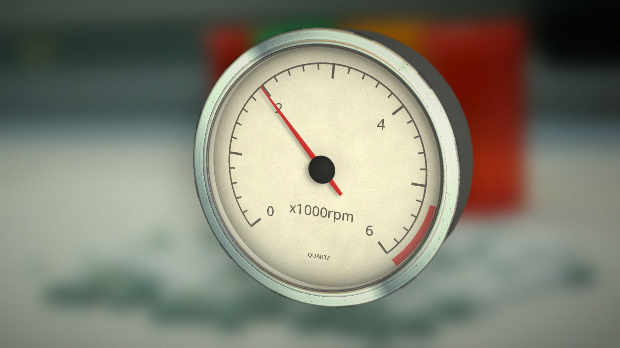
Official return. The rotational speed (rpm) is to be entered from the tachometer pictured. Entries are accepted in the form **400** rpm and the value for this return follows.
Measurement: **2000** rpm
